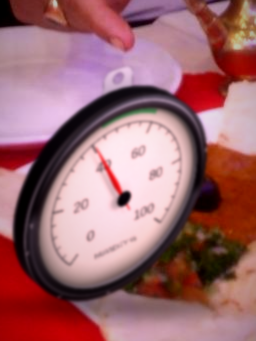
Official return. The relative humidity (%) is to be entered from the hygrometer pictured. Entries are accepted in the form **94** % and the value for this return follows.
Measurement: **40** %
